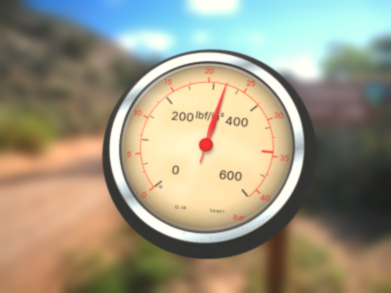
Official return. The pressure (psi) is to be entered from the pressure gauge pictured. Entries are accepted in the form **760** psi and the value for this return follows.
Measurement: **325** psi
